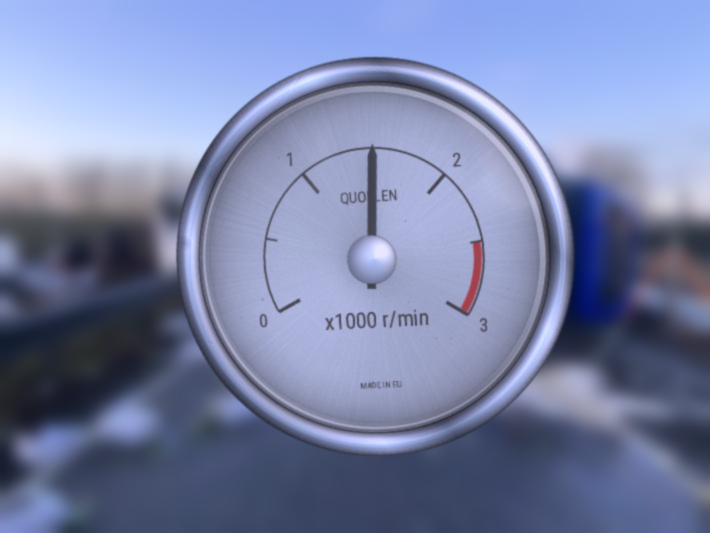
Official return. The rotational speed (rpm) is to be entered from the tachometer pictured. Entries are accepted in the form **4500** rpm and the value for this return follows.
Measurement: **1500** rpm
